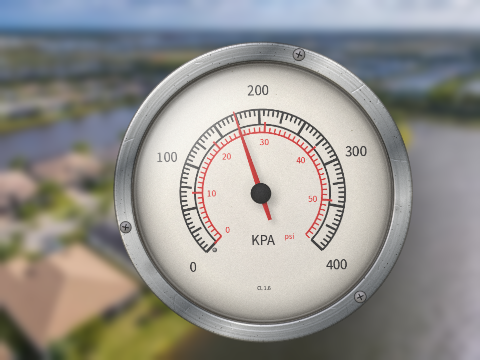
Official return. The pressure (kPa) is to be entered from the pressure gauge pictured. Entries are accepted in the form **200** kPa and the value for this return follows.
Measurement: **175** kPa
